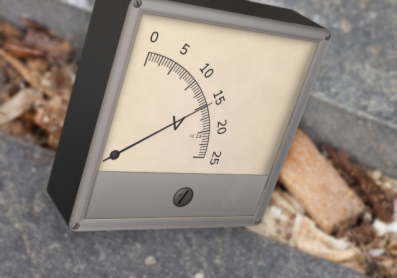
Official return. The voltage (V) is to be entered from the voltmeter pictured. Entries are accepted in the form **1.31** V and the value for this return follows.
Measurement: **15** V
